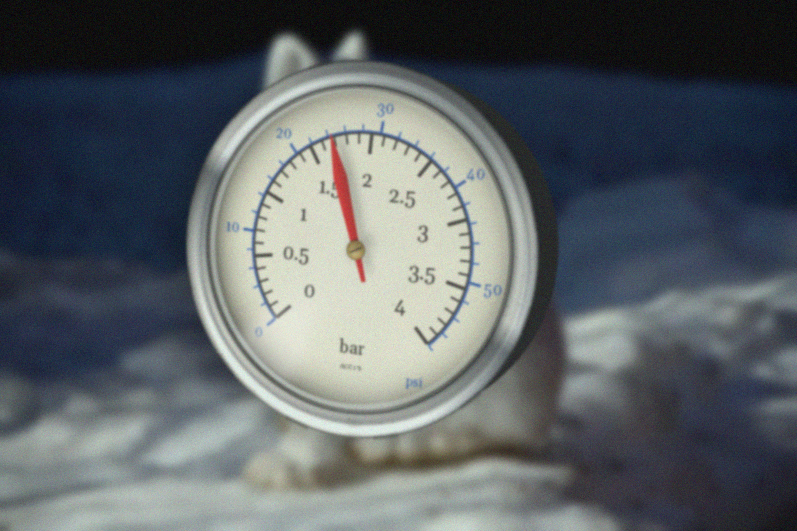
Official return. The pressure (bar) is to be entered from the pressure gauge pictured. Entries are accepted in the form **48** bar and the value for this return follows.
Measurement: **1.7** bar
